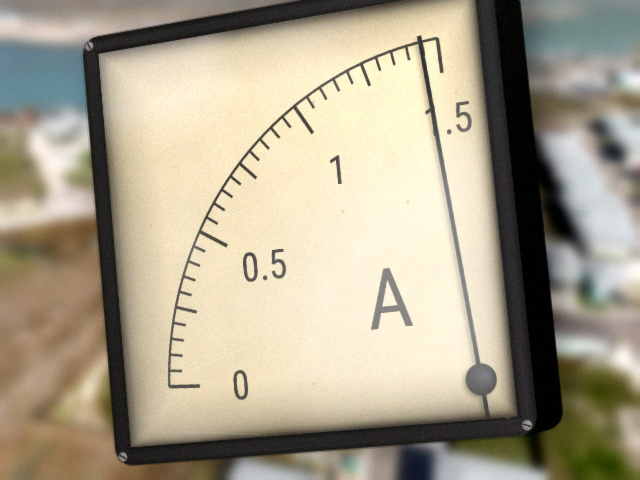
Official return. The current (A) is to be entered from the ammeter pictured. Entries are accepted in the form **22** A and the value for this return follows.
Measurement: **1.45** A
